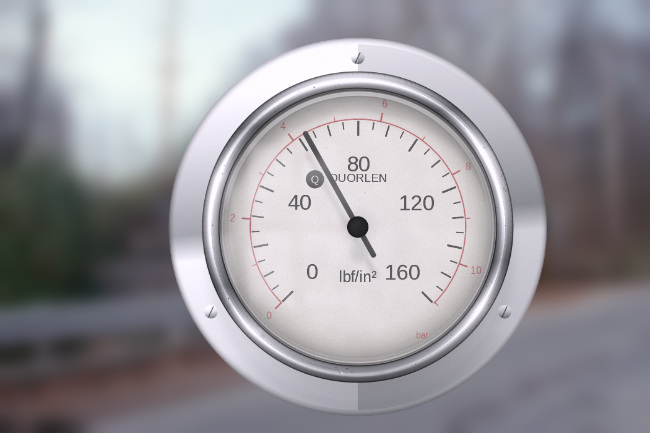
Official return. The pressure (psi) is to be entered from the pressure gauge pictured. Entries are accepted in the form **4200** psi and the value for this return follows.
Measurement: **62.5** psi
